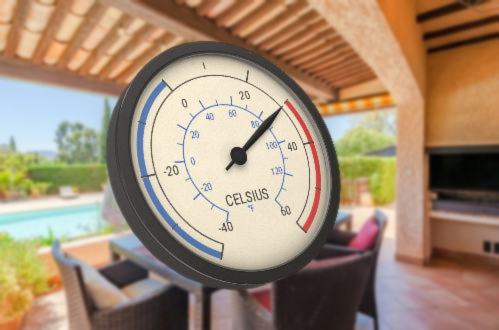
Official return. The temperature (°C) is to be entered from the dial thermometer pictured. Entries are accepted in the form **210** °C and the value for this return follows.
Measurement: **30** °C
